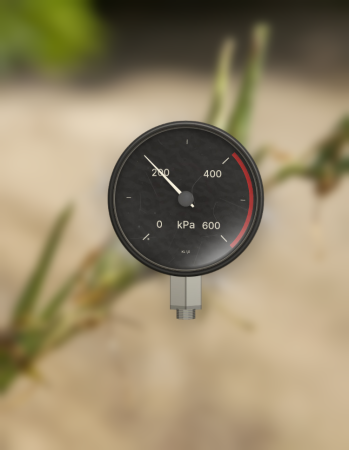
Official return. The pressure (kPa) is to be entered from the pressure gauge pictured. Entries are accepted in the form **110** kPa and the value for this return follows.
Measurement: **200** kPa
